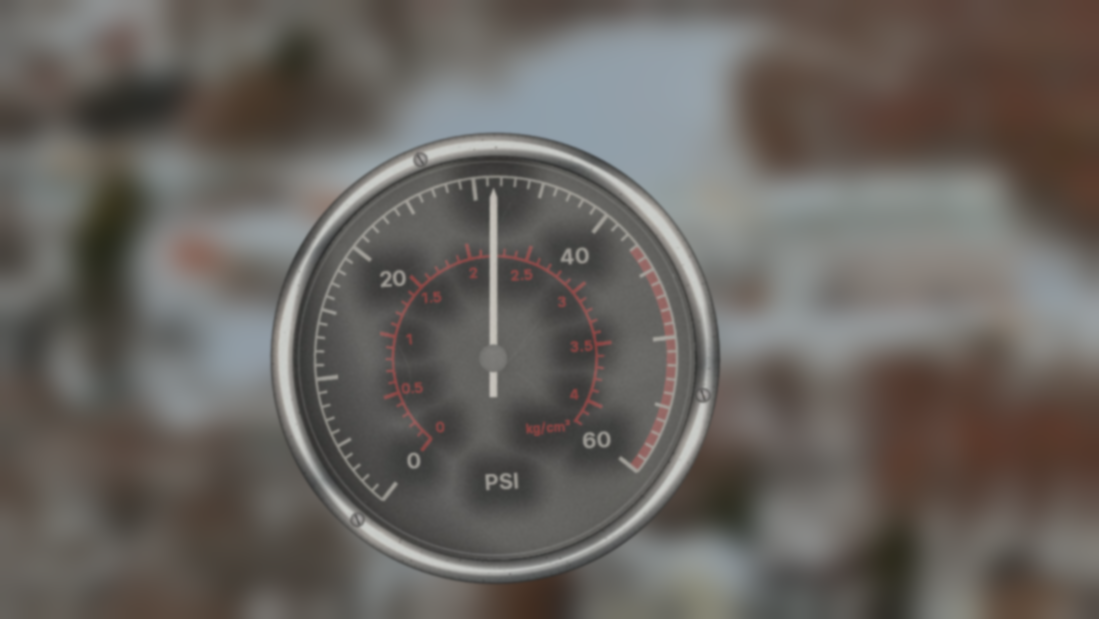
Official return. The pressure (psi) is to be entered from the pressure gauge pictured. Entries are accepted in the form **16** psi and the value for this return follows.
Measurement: **31.5** psi
